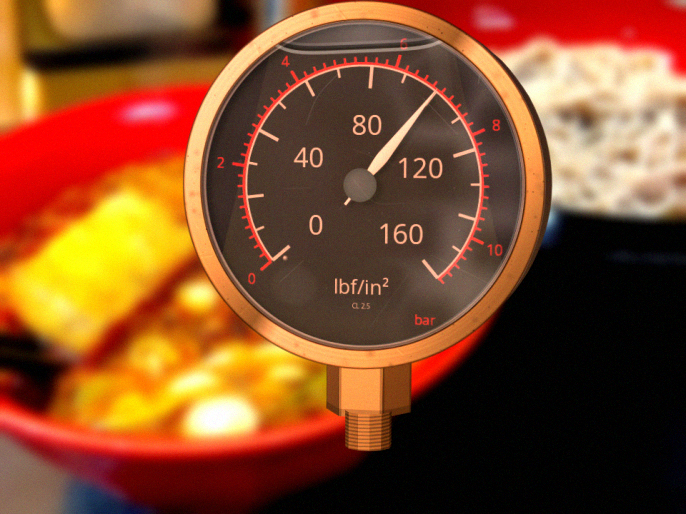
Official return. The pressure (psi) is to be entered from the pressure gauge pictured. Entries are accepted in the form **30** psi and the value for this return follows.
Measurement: **100** psi
